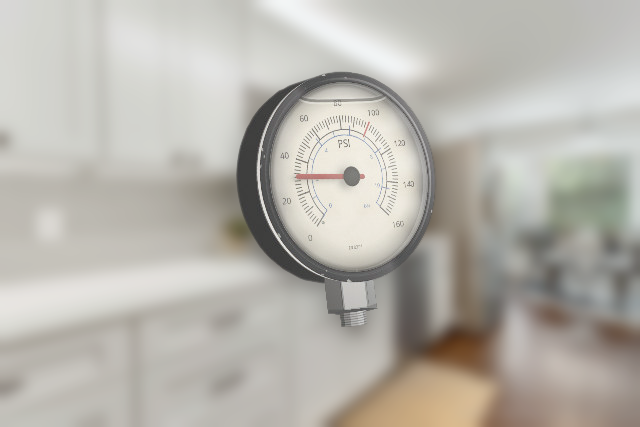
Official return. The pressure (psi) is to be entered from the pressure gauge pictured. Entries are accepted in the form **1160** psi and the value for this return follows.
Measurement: **30** psi
